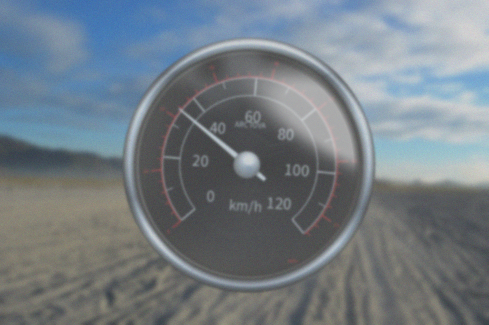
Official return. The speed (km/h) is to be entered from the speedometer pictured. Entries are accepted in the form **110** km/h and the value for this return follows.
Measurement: **35** km/h
